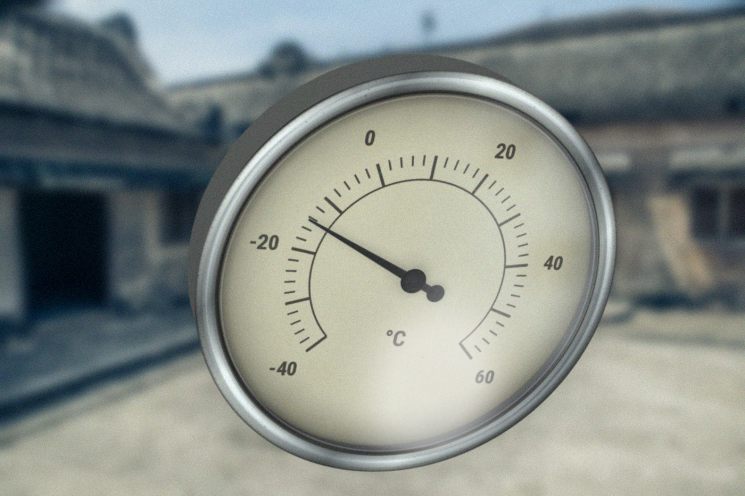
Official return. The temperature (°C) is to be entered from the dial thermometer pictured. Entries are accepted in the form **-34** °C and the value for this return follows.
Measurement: **-14** °C
